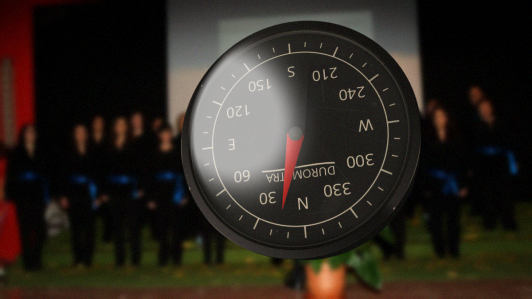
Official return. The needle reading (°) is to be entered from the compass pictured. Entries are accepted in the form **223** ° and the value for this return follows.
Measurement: **15** °
